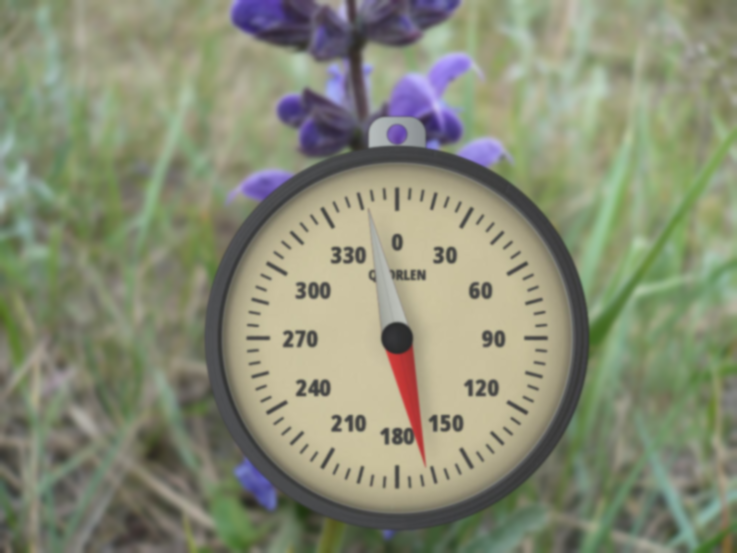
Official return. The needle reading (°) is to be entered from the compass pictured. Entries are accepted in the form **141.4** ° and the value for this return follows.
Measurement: **167.5** °
